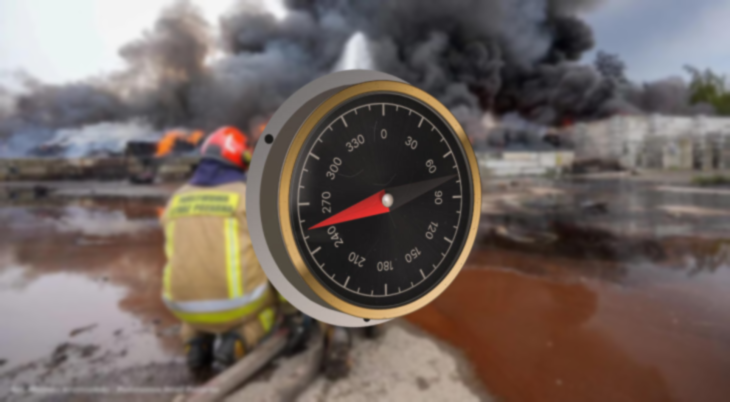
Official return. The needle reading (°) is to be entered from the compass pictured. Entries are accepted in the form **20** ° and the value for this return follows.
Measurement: **255** °
